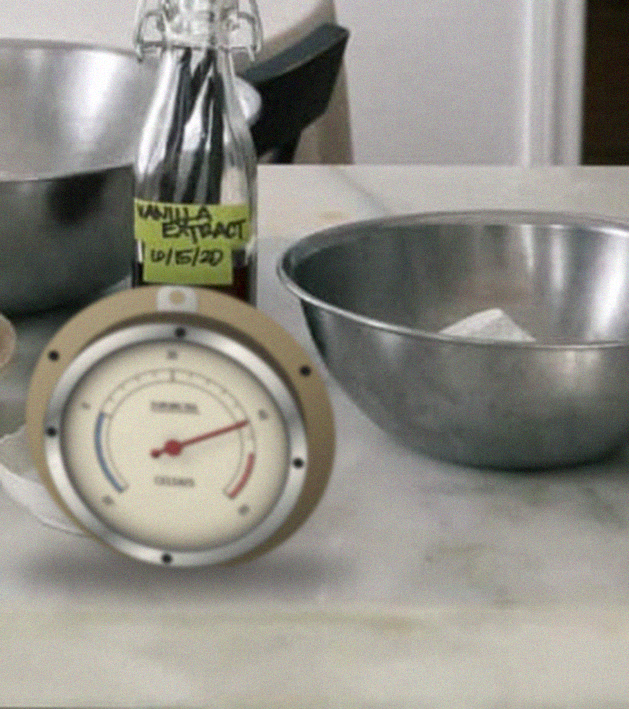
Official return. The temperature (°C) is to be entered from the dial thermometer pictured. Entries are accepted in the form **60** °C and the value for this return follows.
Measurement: **40** °C
